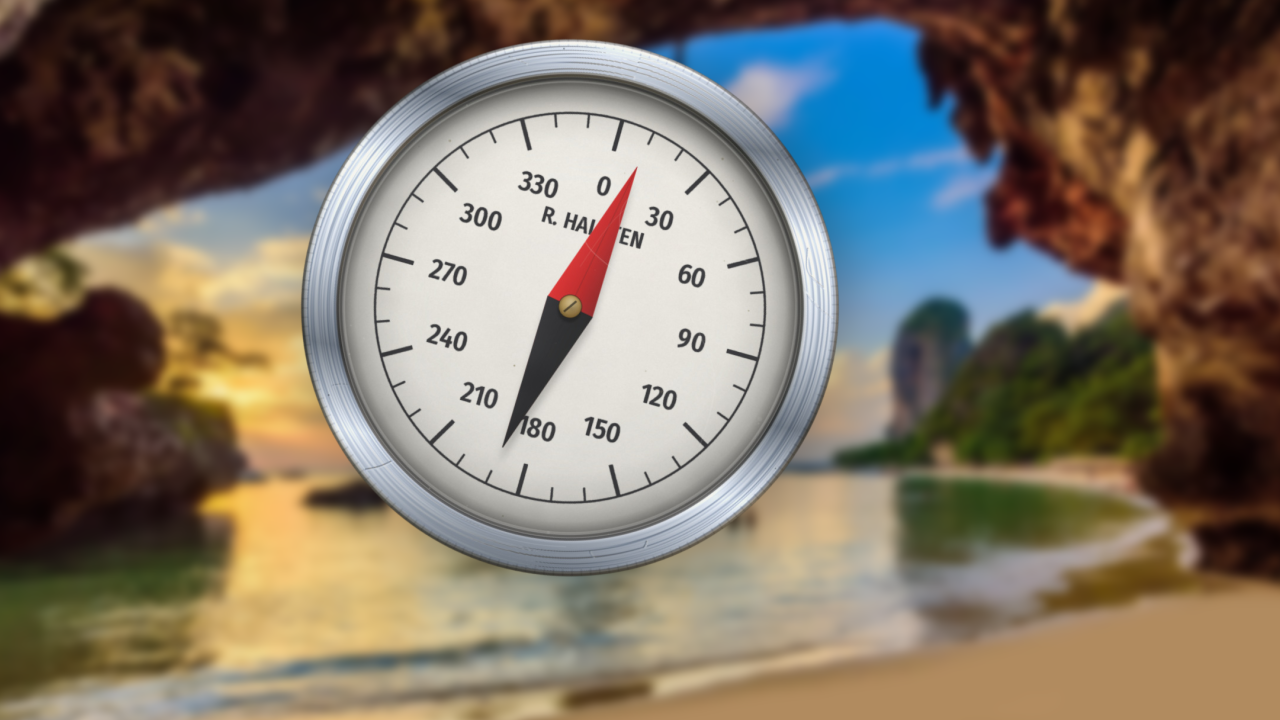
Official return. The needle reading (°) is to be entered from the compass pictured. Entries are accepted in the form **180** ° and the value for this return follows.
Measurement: **10** °
